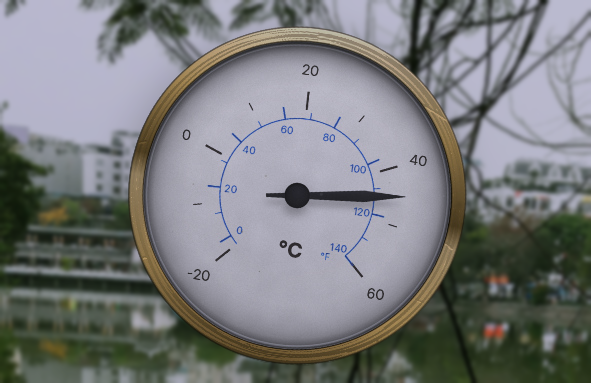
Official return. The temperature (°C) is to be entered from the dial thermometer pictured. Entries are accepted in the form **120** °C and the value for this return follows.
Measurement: **45** °C
